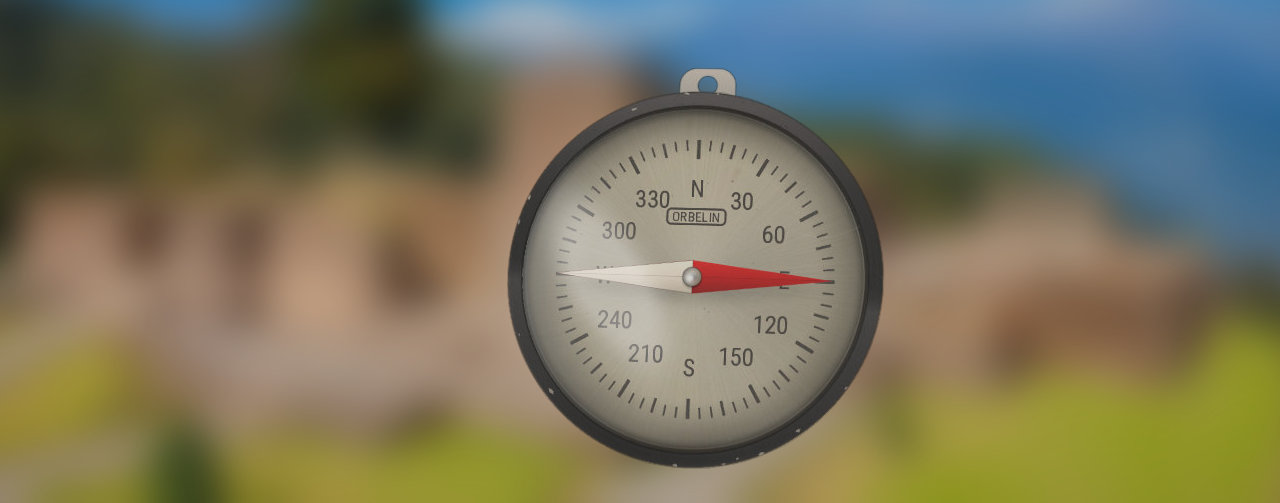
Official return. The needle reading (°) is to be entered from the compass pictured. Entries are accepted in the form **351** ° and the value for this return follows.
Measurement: **90** °
